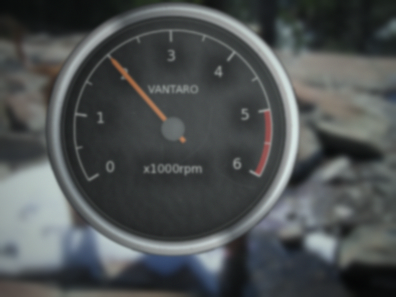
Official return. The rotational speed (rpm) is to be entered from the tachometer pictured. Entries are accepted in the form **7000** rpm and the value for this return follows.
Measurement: **2000** rpm
